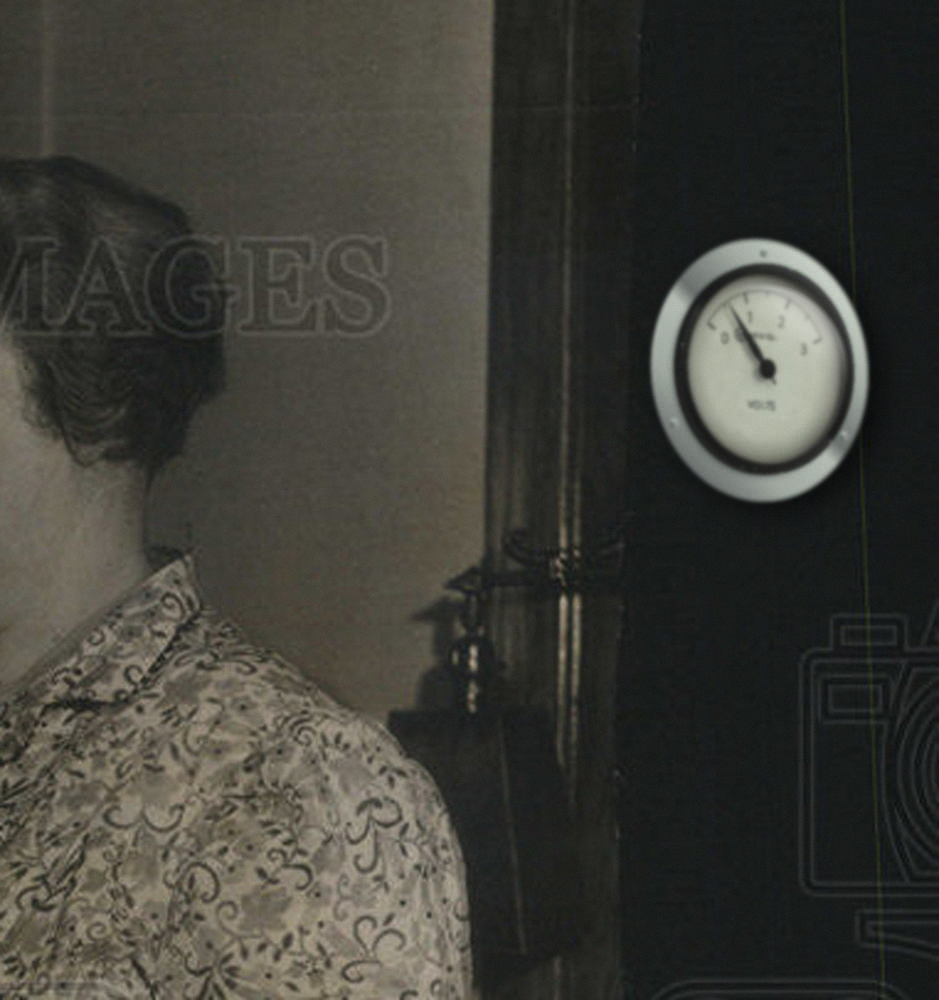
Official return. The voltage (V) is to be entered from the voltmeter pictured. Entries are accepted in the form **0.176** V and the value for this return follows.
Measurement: **0.5** V
